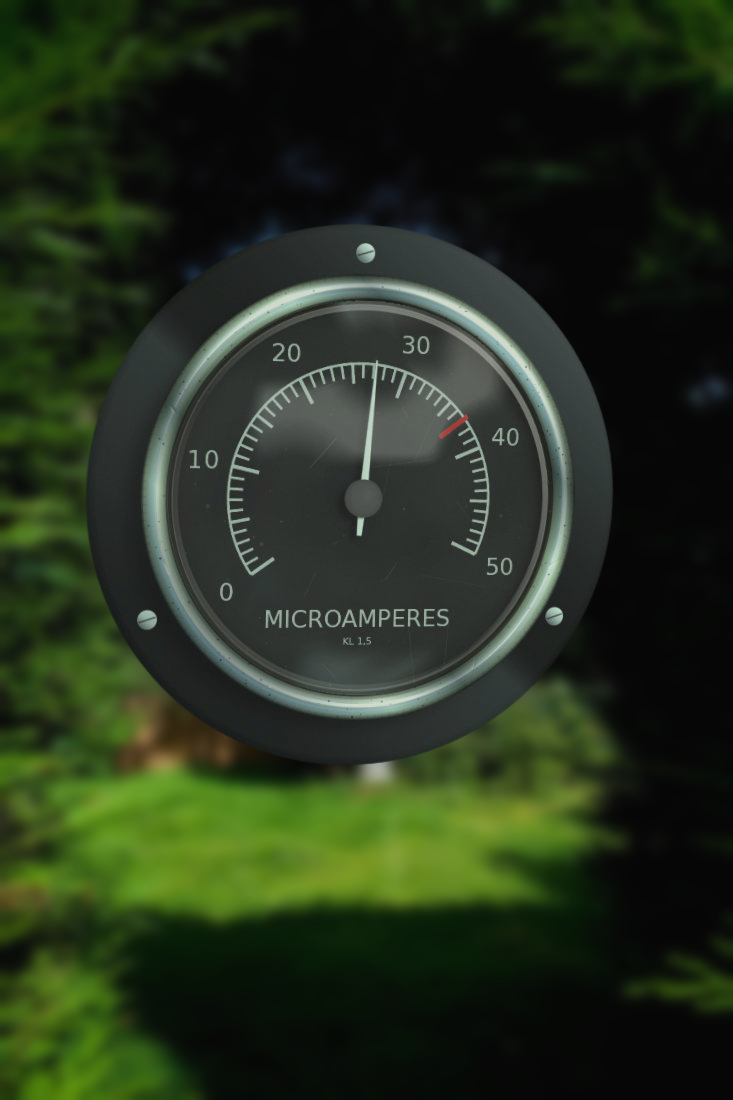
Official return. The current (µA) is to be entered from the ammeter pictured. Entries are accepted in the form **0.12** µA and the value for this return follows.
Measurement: **27** µA
